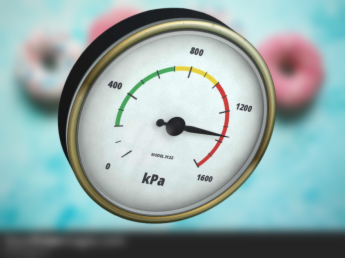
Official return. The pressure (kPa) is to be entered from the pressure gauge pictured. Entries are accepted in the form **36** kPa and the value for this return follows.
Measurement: **1350** kPa
